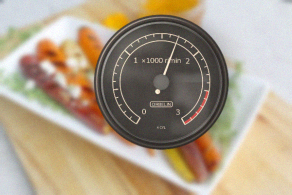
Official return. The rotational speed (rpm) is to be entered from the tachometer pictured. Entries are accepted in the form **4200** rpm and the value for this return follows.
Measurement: **1700** rpm
